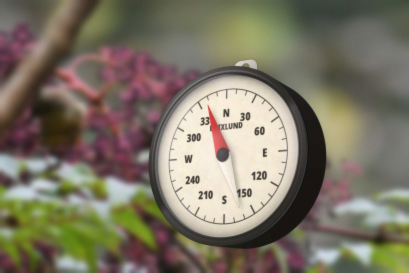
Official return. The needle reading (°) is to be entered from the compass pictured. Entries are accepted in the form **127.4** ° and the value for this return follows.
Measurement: **340** °
